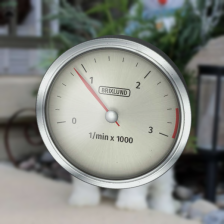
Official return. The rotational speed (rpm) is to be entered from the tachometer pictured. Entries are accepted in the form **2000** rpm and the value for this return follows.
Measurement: **900** rpm
